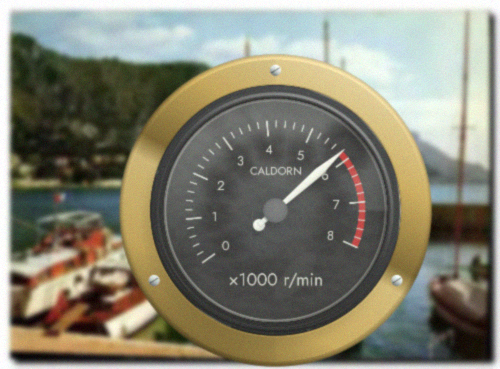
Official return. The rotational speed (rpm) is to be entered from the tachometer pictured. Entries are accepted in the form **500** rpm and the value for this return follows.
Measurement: **5800** rpm
